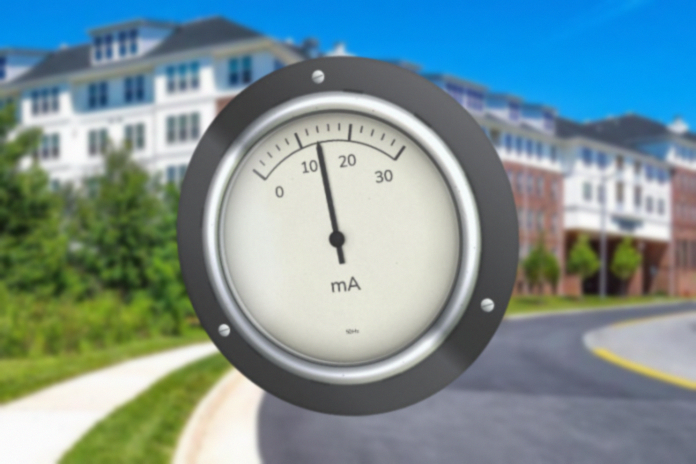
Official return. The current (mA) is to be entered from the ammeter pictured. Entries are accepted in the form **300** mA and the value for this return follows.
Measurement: **14** mA
